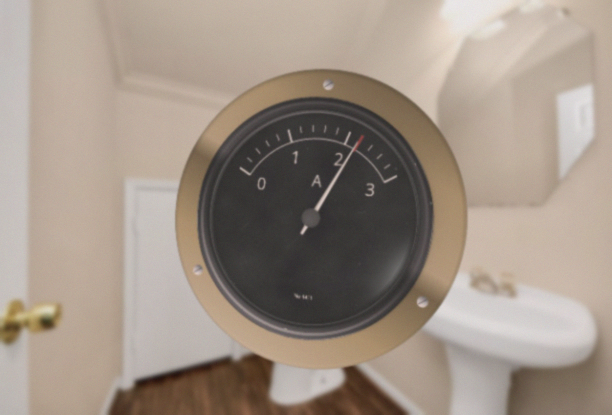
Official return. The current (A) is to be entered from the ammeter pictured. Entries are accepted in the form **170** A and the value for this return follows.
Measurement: **2.2** A
